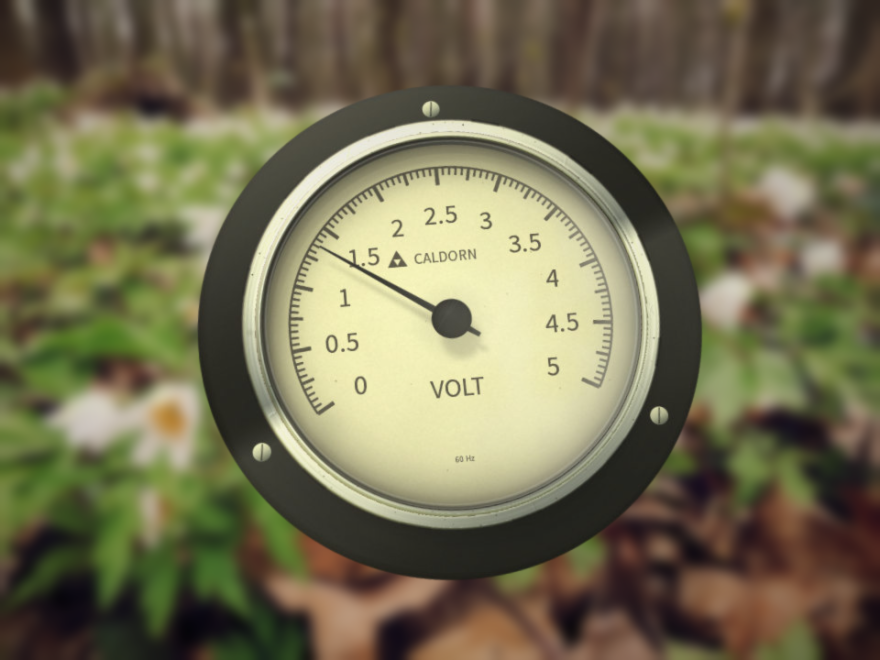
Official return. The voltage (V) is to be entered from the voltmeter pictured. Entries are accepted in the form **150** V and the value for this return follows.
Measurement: **1.35** V
